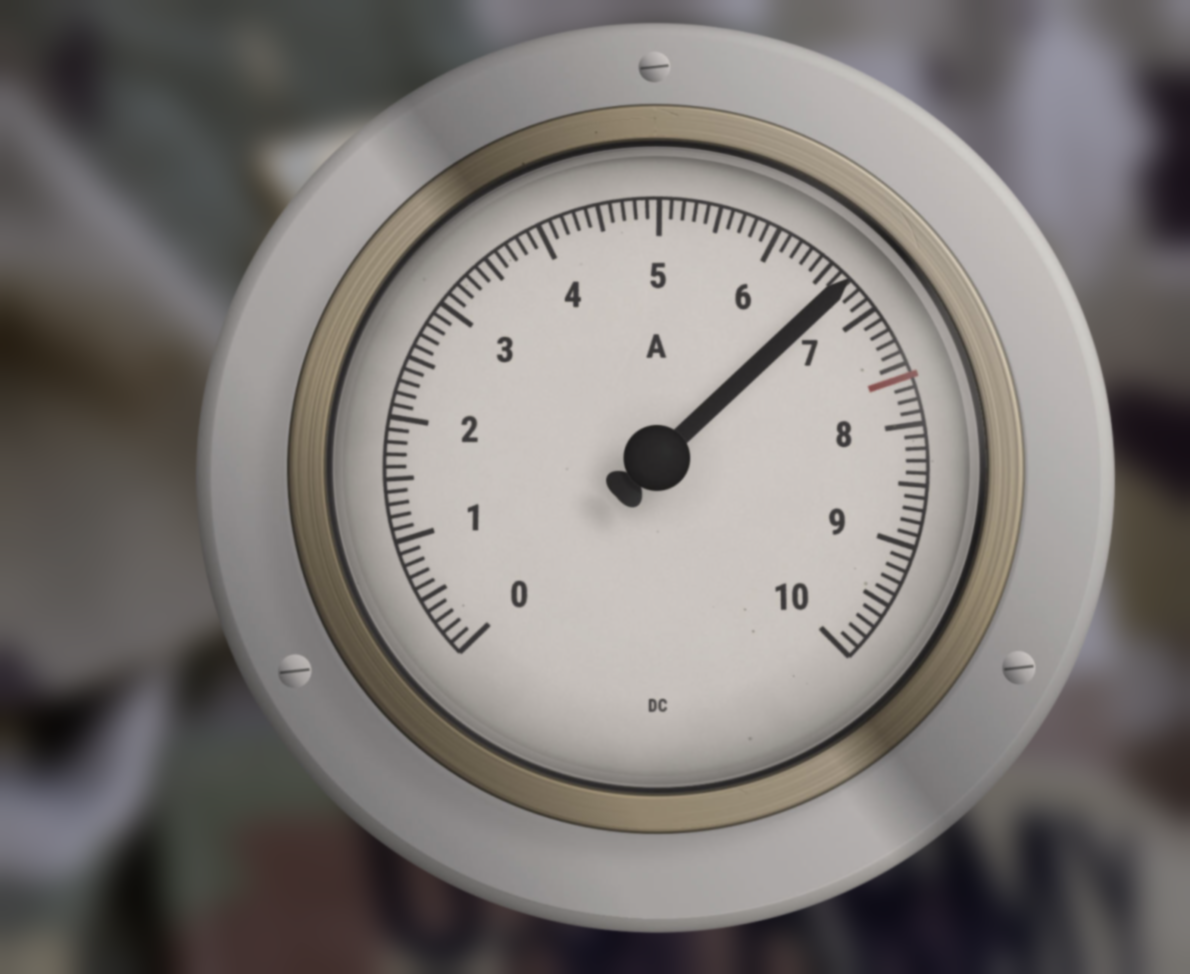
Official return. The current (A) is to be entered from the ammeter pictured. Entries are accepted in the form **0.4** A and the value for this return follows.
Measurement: **6.7** A
